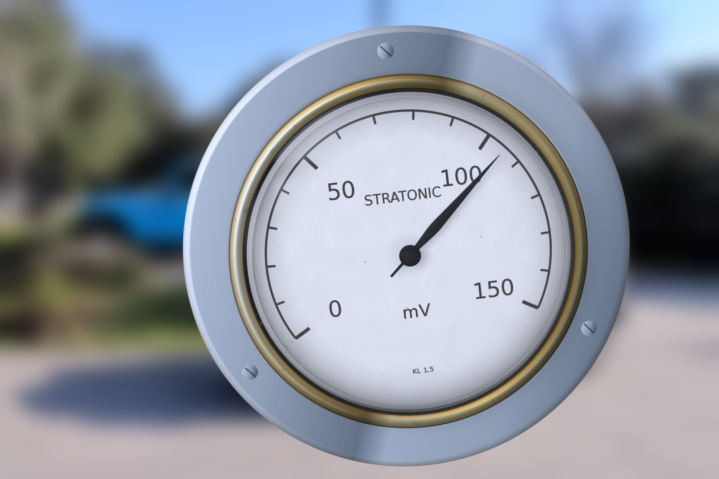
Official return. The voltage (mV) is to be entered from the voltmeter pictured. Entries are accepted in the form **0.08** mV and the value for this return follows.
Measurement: **105** mV
